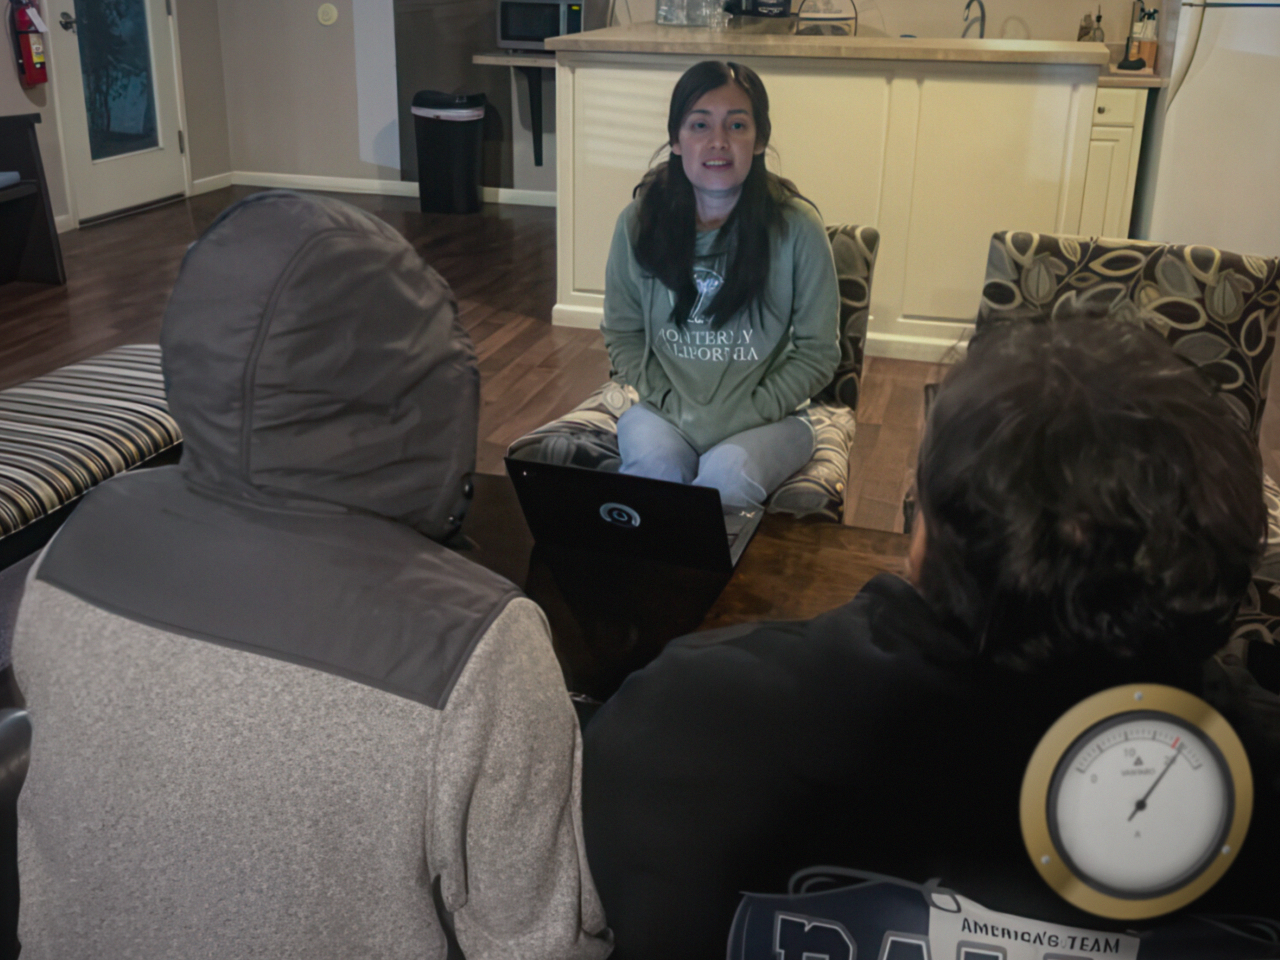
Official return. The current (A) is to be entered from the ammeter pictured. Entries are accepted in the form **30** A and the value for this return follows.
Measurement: **20** A
